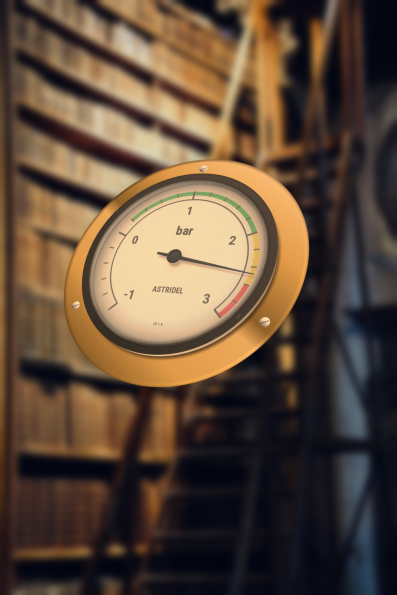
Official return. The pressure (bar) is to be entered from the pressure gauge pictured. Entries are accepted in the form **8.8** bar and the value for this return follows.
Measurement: **2.5** bar
